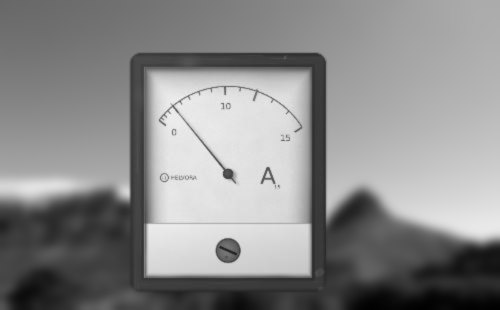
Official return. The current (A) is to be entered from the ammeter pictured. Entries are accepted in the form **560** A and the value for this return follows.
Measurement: **5** A
